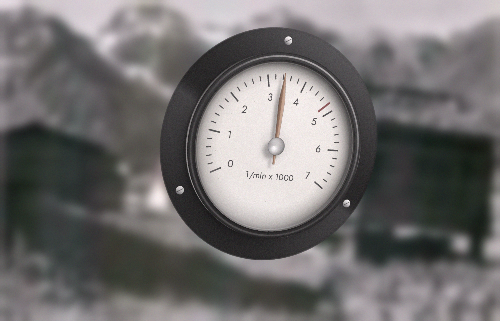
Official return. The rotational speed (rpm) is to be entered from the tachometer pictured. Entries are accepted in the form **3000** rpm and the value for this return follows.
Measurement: **3400** rpm
